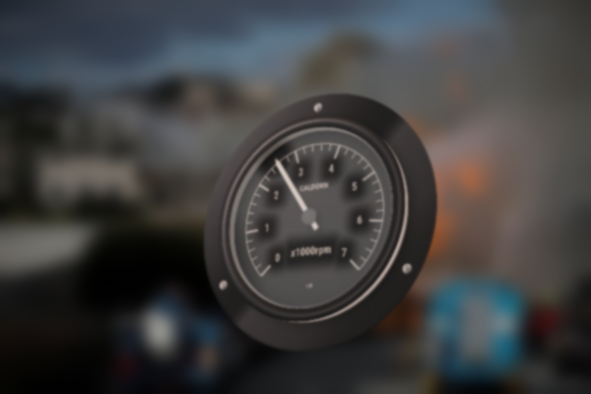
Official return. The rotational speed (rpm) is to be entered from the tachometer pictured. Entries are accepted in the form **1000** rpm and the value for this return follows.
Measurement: **2600** rpm
